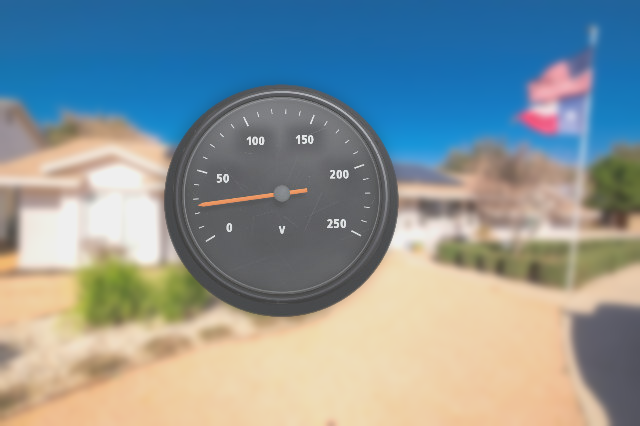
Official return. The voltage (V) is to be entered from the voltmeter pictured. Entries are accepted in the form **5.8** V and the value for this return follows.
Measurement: **25** V
